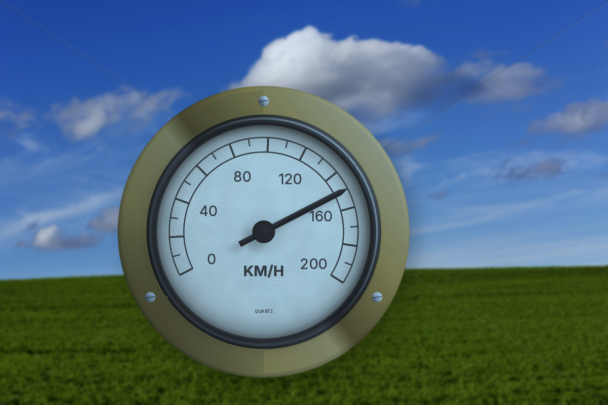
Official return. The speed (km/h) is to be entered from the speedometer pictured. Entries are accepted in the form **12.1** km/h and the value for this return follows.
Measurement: **150** km/h
